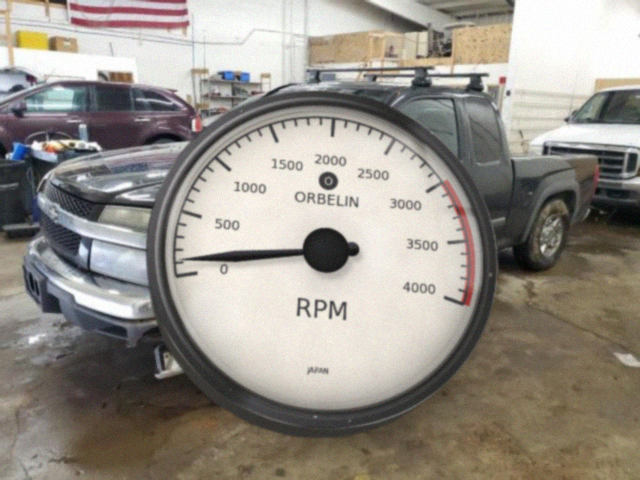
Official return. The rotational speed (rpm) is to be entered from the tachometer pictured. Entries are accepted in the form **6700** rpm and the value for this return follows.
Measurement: **100** rpm
